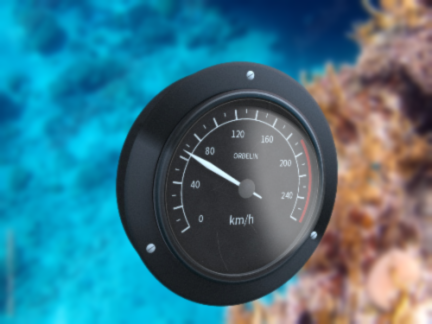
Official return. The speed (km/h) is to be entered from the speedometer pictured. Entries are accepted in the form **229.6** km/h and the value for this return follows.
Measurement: **65** km/h
